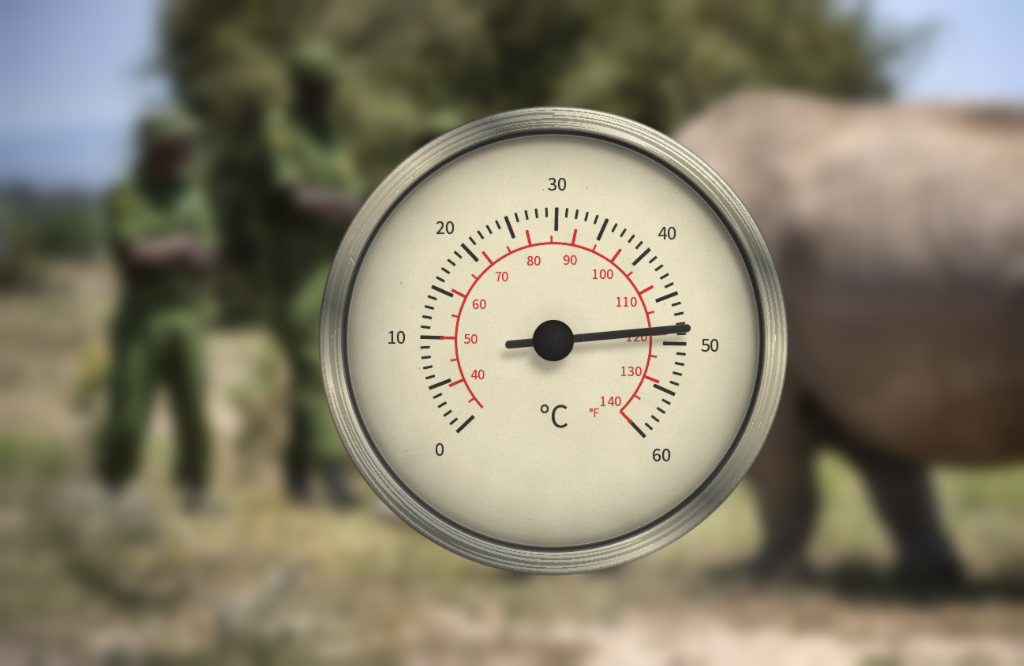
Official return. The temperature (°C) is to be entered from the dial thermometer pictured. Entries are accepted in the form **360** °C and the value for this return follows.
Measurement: **48.5** °C
